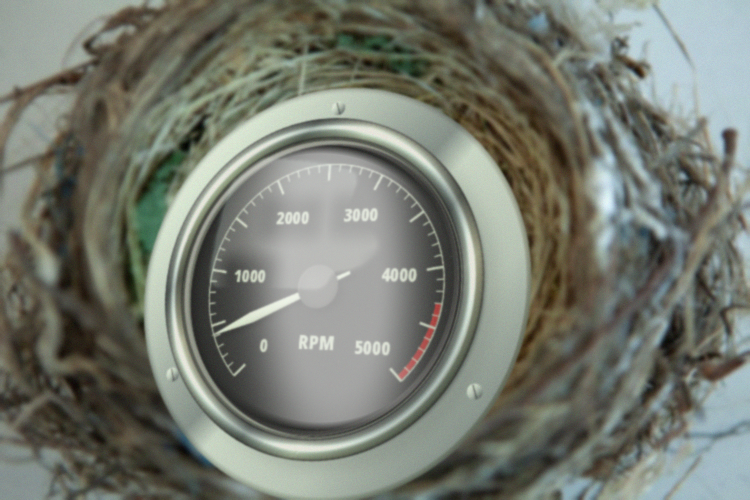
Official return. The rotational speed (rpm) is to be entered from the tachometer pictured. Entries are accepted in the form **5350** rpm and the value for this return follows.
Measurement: **400** rpm
